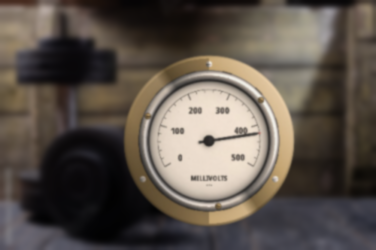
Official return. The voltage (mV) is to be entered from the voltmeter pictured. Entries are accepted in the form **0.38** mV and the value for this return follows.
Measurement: **420** mV
